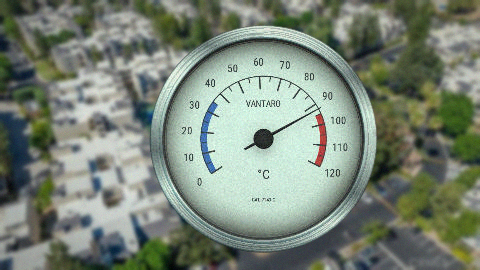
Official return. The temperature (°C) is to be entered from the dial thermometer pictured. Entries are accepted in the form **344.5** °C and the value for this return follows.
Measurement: **92.5** °C
